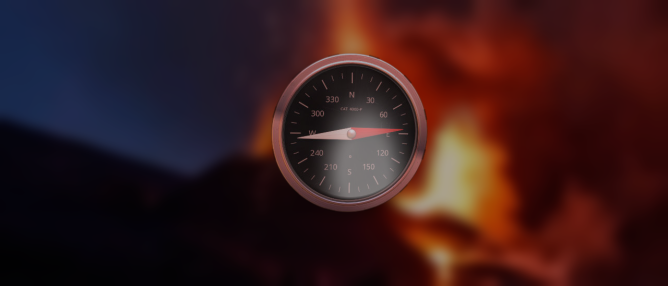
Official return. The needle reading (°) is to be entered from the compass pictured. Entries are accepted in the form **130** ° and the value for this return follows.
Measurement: **85** °
